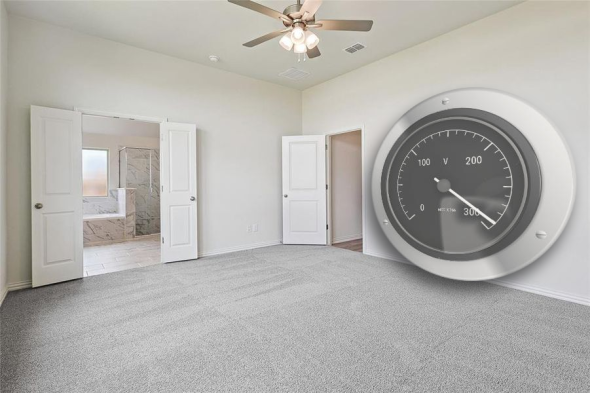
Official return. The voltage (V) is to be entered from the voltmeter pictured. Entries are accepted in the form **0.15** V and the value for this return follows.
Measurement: **290** V
